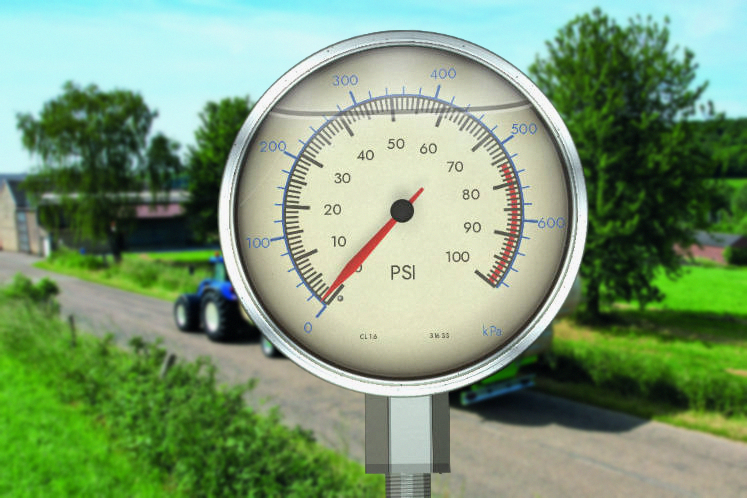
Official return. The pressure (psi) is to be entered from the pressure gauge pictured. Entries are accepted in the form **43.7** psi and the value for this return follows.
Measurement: **1** psi
